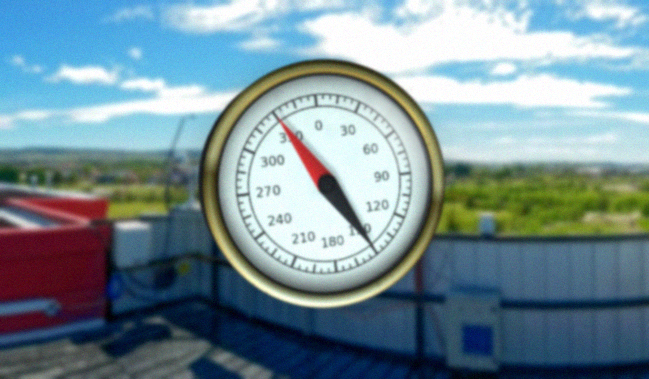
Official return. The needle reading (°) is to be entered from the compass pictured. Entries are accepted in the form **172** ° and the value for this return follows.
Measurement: **330** °
